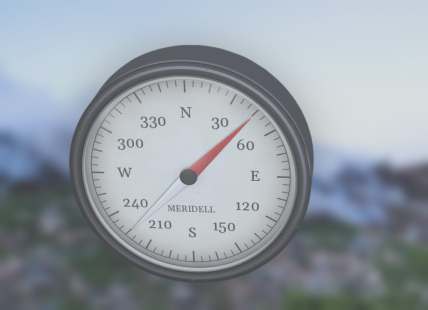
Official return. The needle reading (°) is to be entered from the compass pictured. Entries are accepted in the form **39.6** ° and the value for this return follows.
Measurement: **45** °
